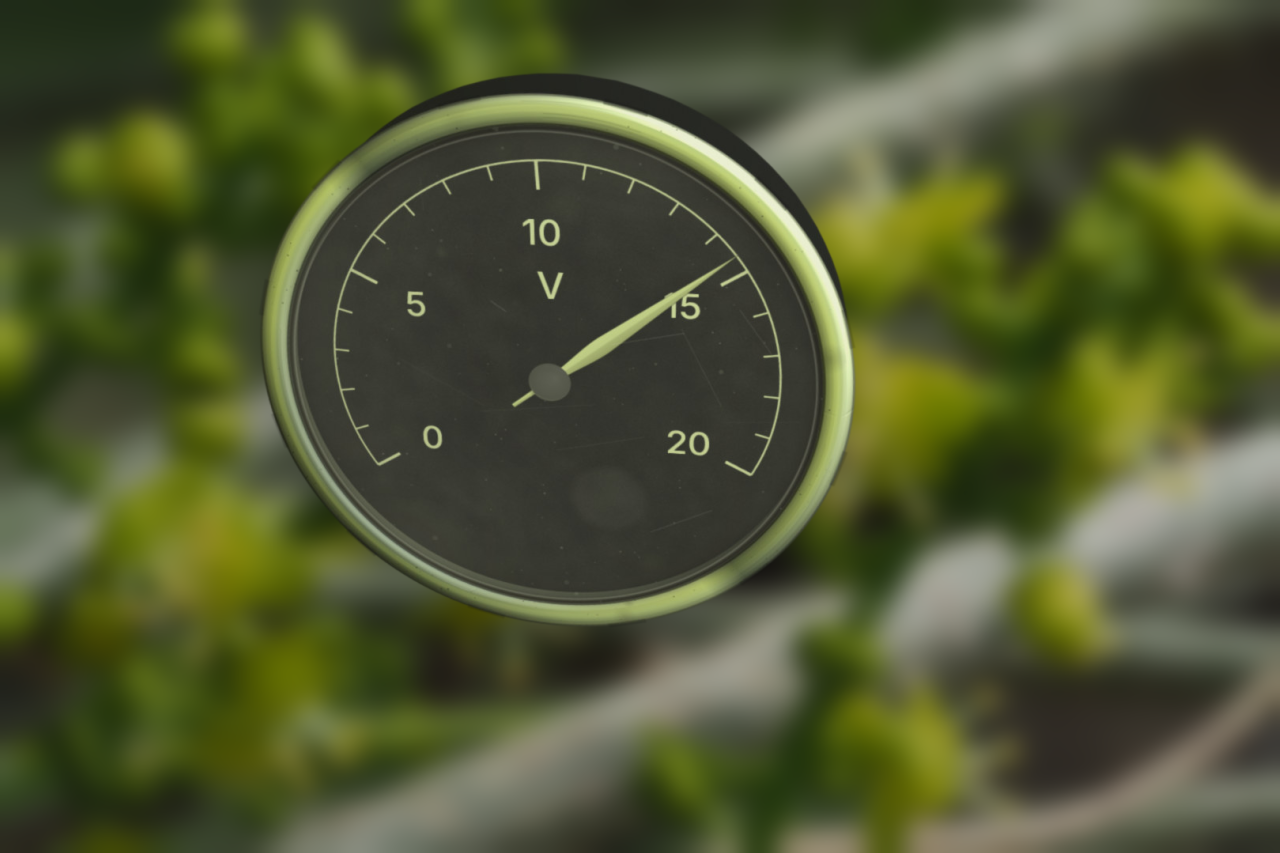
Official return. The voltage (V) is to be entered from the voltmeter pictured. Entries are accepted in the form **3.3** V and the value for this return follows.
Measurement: **14.5** V
